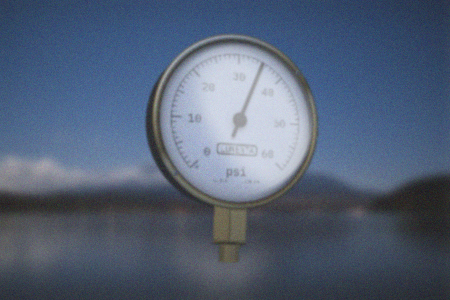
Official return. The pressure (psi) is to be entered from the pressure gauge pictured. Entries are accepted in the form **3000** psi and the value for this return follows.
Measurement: **35** psi
